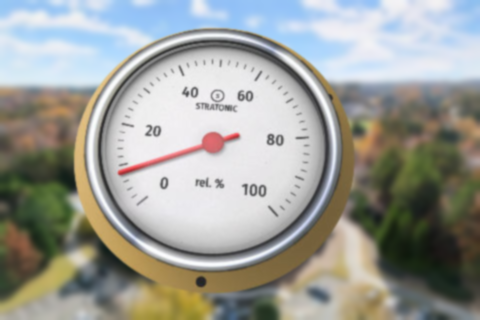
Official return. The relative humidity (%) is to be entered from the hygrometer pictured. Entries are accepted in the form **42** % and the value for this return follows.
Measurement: **8** %
